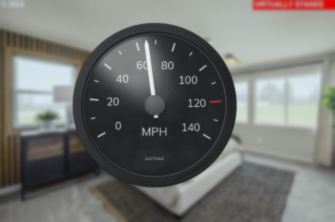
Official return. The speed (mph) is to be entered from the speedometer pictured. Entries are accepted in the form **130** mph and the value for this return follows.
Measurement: **65** mph
